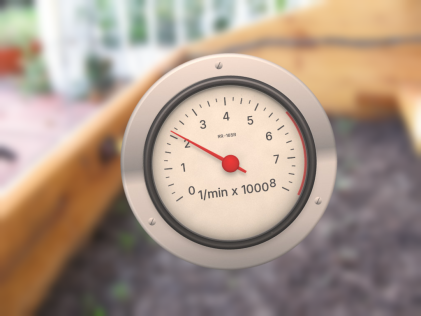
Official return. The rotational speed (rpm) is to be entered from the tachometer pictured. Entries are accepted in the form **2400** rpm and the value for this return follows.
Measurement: **2125** rpm
